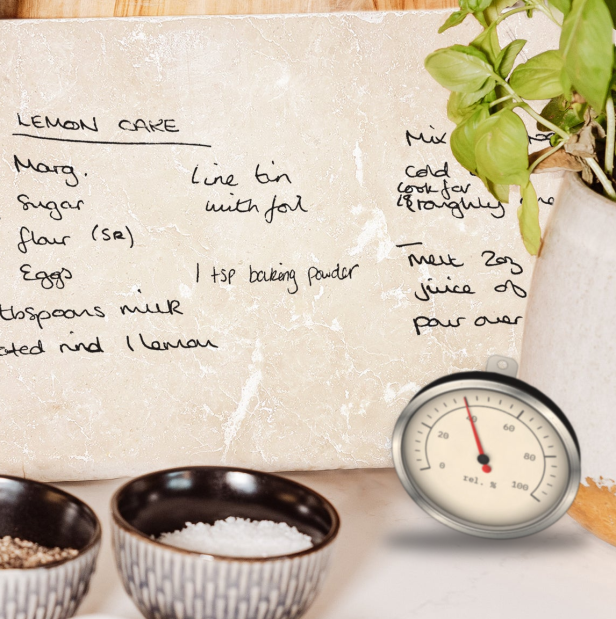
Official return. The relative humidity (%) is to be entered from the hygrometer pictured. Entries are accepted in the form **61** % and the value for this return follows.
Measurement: **40** %
